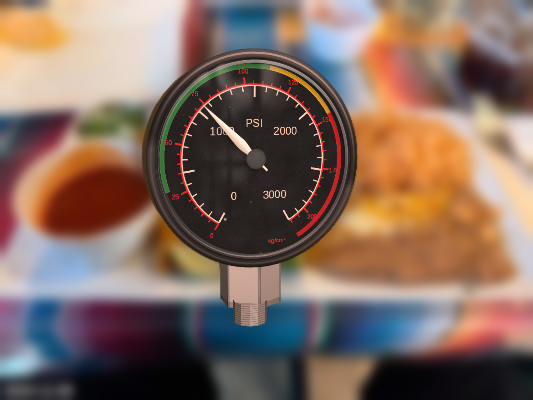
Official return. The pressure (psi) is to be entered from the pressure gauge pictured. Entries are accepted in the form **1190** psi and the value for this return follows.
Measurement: **1050** psi
